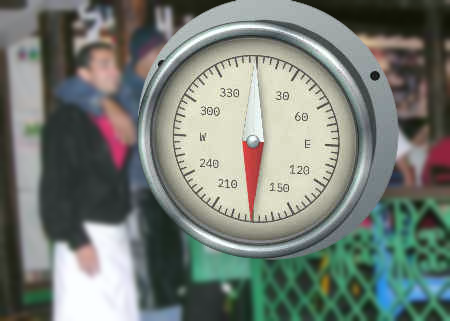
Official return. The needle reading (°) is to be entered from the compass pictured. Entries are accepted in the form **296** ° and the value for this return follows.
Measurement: **180** °
